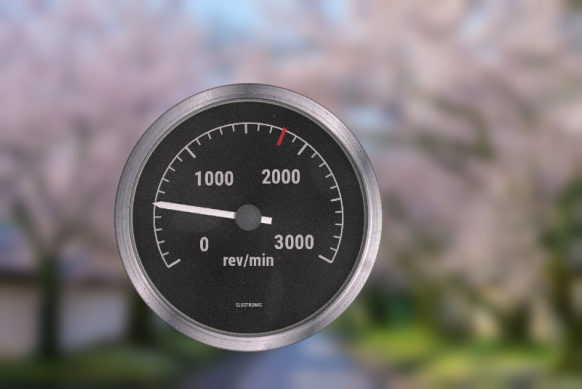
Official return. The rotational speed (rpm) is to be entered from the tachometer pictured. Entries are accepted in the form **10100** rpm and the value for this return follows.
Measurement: **500** rpm
